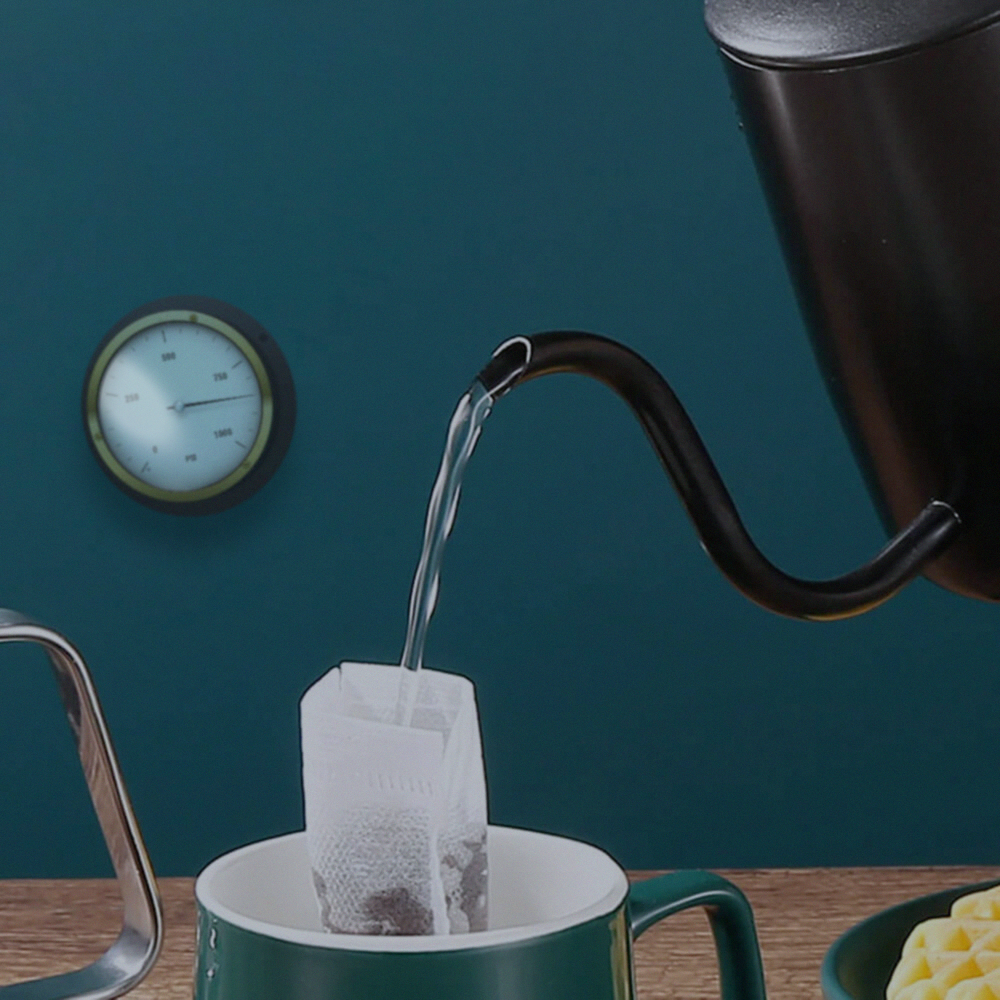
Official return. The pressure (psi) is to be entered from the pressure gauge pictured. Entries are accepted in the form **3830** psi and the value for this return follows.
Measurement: **850** psi
